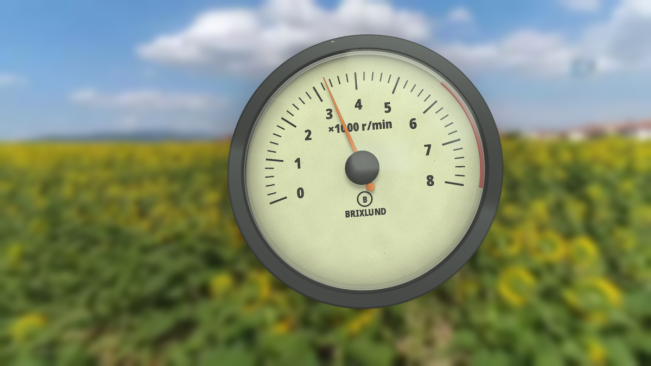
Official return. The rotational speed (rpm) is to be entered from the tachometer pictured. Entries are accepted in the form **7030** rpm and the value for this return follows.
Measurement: **3300** rpm
